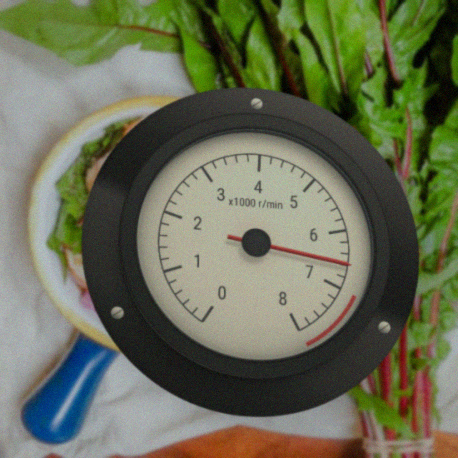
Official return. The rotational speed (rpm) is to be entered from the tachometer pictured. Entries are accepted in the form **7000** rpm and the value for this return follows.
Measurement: **6600** rpm
